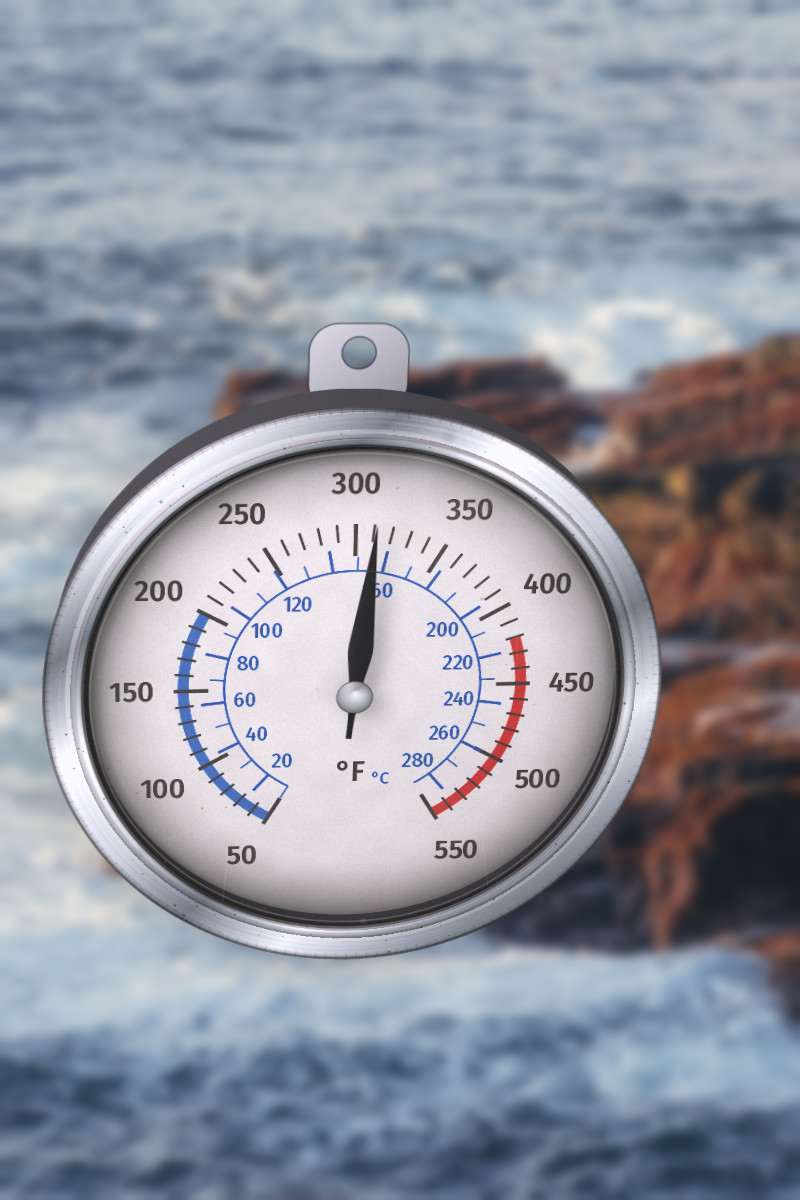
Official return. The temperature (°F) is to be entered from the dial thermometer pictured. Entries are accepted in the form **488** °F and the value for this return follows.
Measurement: **310** °F
